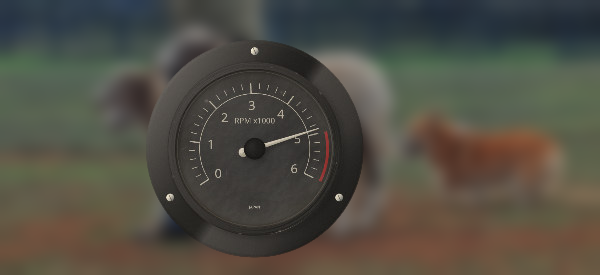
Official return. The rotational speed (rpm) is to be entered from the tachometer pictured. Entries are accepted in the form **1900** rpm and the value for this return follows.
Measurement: **4900** rpm
